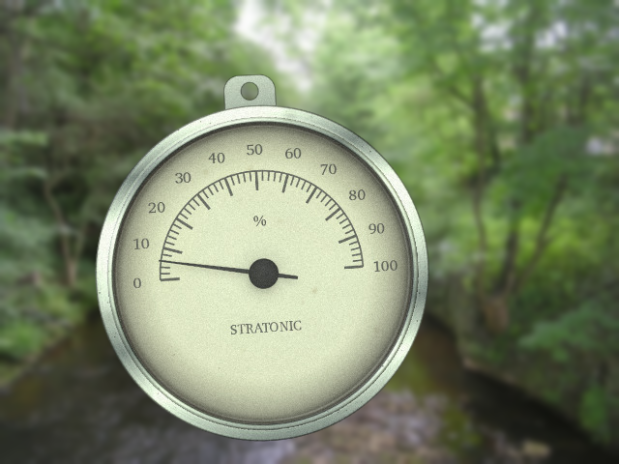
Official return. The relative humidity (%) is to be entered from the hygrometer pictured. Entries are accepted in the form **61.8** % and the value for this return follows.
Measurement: **6** %
